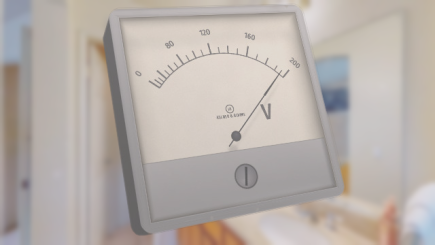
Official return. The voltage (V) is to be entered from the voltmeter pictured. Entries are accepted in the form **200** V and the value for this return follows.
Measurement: **195** V
